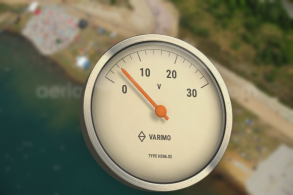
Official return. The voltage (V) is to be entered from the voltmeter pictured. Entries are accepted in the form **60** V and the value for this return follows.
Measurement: **4** V
